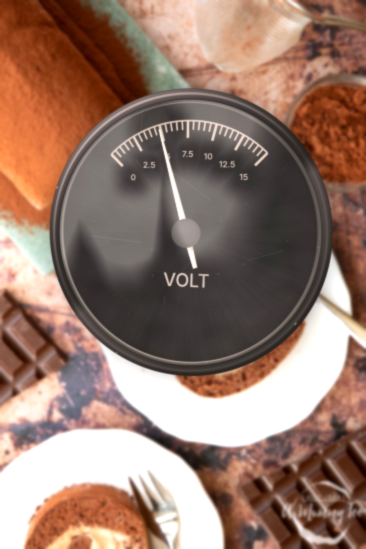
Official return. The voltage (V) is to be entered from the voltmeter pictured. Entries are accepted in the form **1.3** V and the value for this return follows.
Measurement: **5** V
